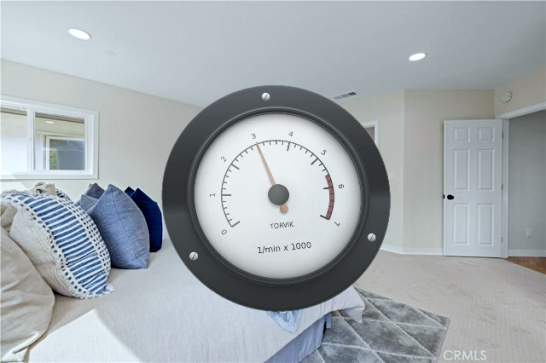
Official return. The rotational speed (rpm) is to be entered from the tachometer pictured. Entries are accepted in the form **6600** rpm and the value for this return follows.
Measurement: **3000** rpm
